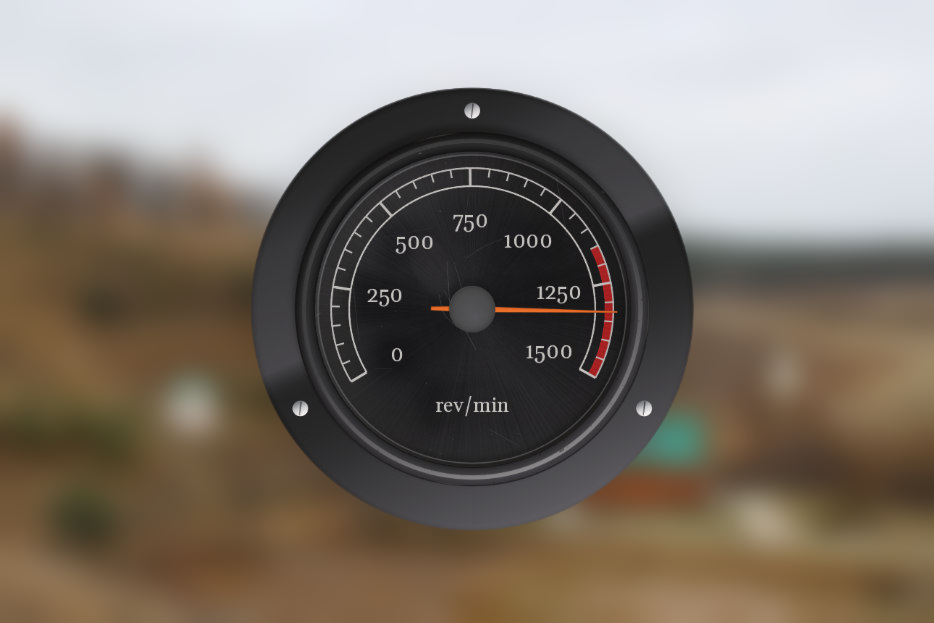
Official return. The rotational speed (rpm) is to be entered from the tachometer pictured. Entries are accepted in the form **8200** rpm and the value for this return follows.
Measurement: **1325** rpm
